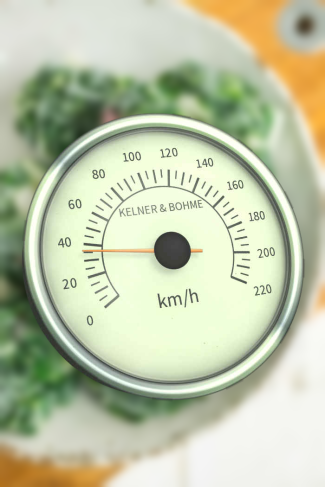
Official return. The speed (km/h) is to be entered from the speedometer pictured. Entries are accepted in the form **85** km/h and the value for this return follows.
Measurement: **35** km/h
